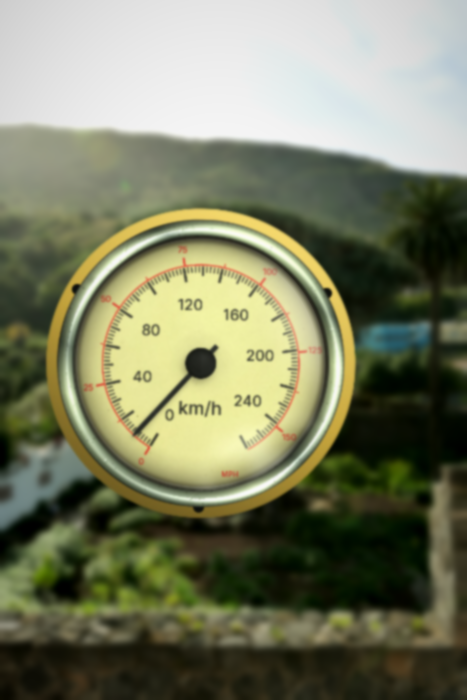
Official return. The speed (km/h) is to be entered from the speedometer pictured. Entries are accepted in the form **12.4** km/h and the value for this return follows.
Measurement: **10** km/h
